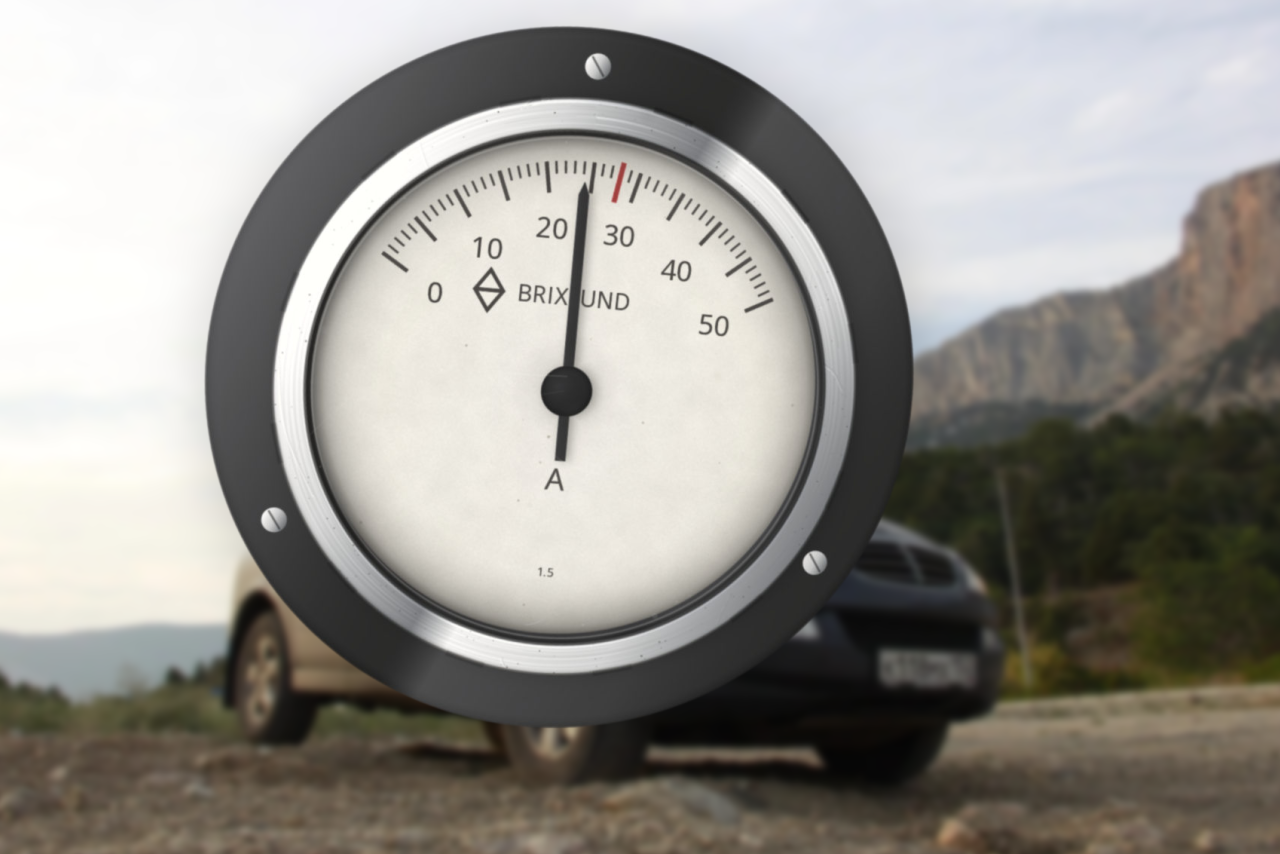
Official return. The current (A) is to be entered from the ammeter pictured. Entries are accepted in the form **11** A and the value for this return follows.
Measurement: **24** A
